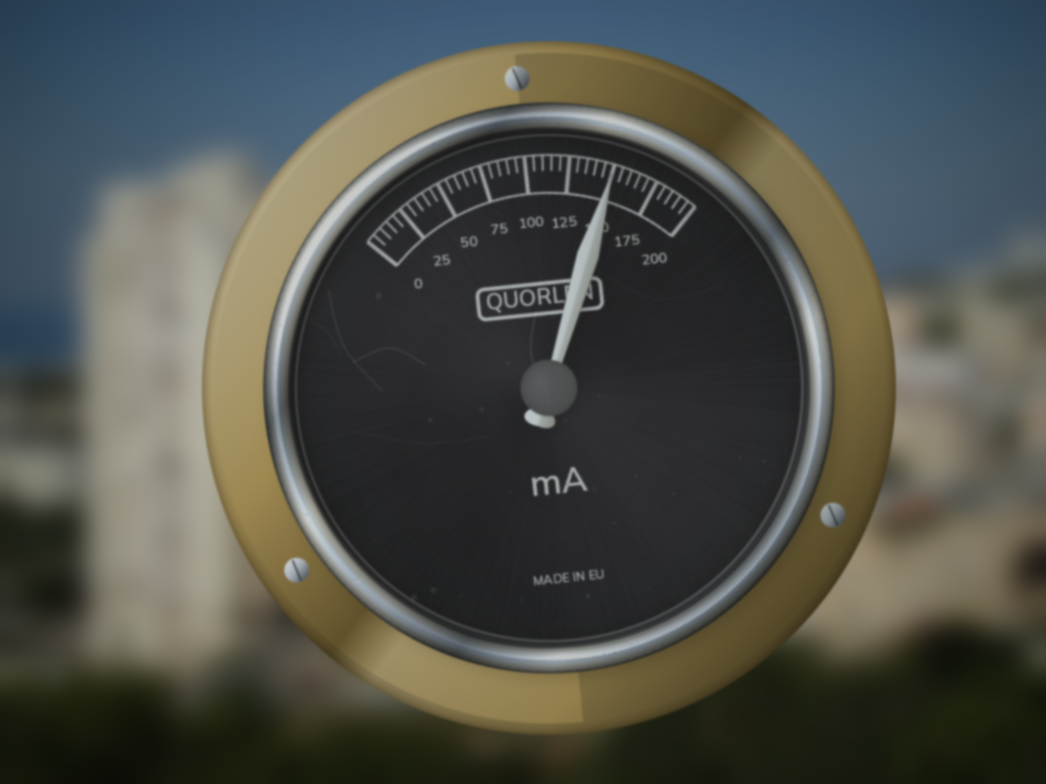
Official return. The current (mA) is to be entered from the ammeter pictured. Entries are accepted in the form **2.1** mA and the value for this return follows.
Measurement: **150** mA
